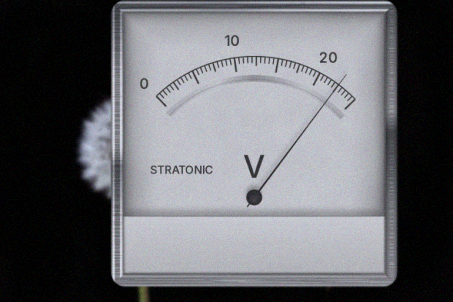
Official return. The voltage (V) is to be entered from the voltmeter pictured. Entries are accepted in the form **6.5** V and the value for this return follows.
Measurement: **22.5** V
